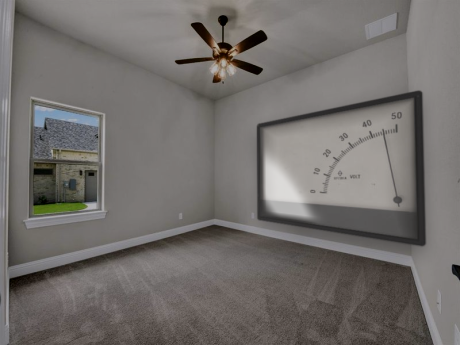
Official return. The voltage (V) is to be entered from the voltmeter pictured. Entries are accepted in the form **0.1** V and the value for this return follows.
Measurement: **45** V
